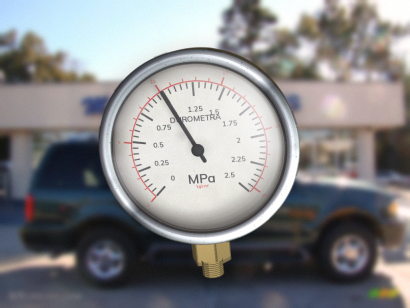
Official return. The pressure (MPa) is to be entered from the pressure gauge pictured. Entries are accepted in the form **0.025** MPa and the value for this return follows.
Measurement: **1** MPa
